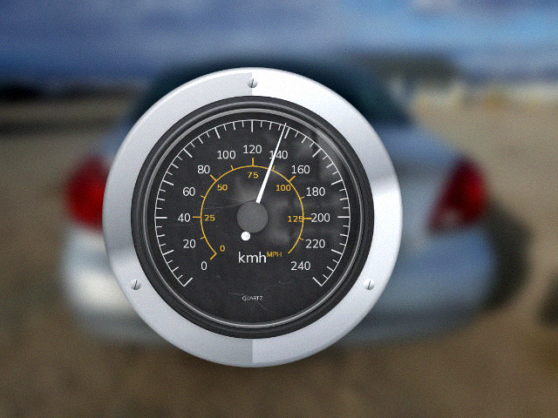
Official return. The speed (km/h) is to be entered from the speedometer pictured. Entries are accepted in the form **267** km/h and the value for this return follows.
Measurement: **137.5** km/h
